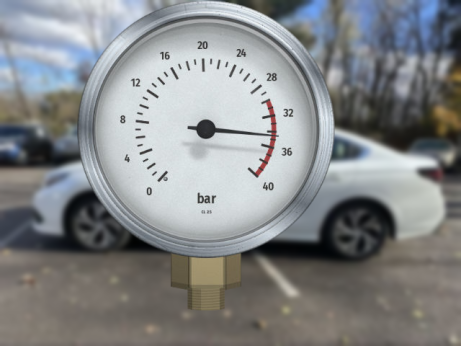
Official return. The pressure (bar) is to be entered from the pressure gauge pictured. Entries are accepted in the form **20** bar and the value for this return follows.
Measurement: **34.5** bar
